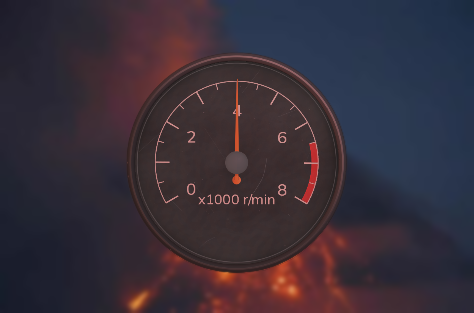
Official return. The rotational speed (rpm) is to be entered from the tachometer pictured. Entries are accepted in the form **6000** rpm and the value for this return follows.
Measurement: **4000** rpm
